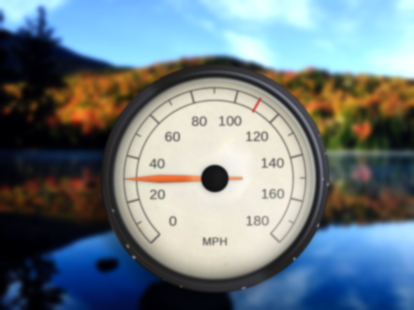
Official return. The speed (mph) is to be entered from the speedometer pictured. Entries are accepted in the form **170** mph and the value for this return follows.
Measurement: **30** mph
